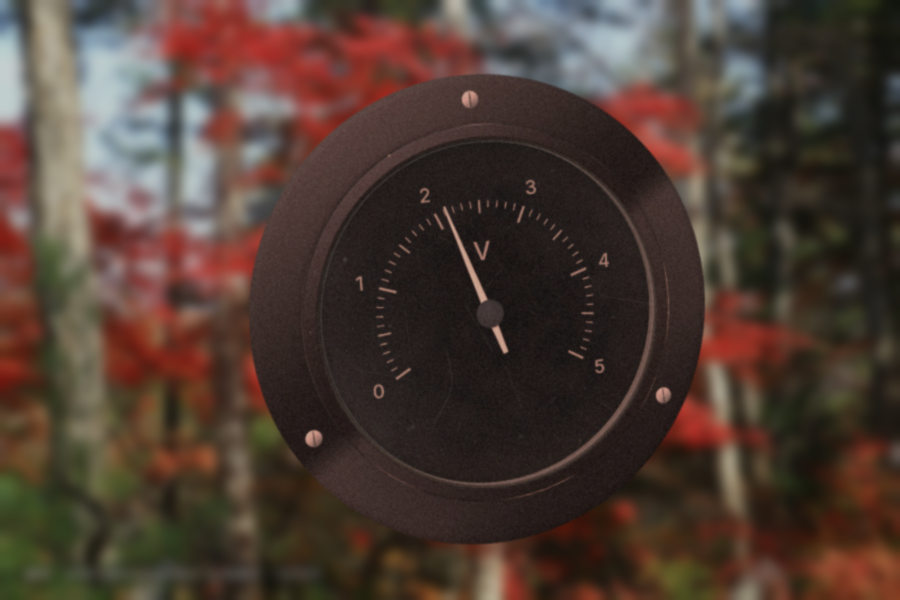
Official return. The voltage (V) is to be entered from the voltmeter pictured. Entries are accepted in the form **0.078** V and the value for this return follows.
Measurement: **2.1** V
